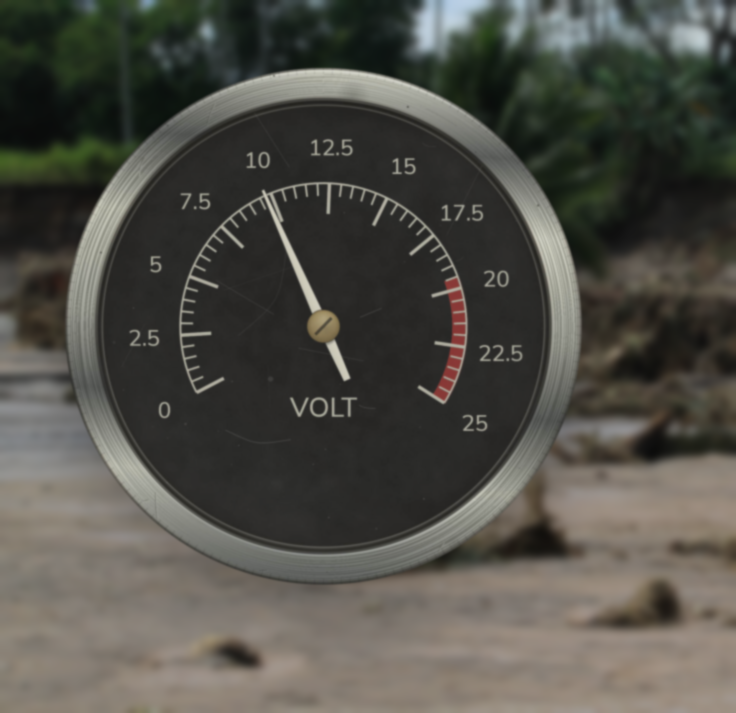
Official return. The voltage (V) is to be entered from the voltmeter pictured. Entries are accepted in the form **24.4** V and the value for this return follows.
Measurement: **9.75** V
